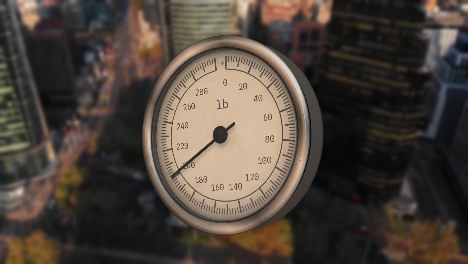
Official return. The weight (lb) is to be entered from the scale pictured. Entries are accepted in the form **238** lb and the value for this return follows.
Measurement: **200** lb
